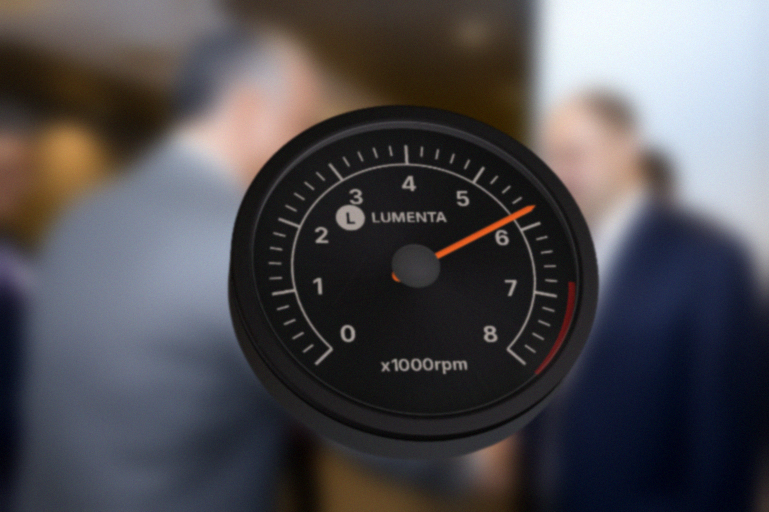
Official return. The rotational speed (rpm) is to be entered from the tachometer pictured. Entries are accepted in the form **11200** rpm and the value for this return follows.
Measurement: **5800** rpm
